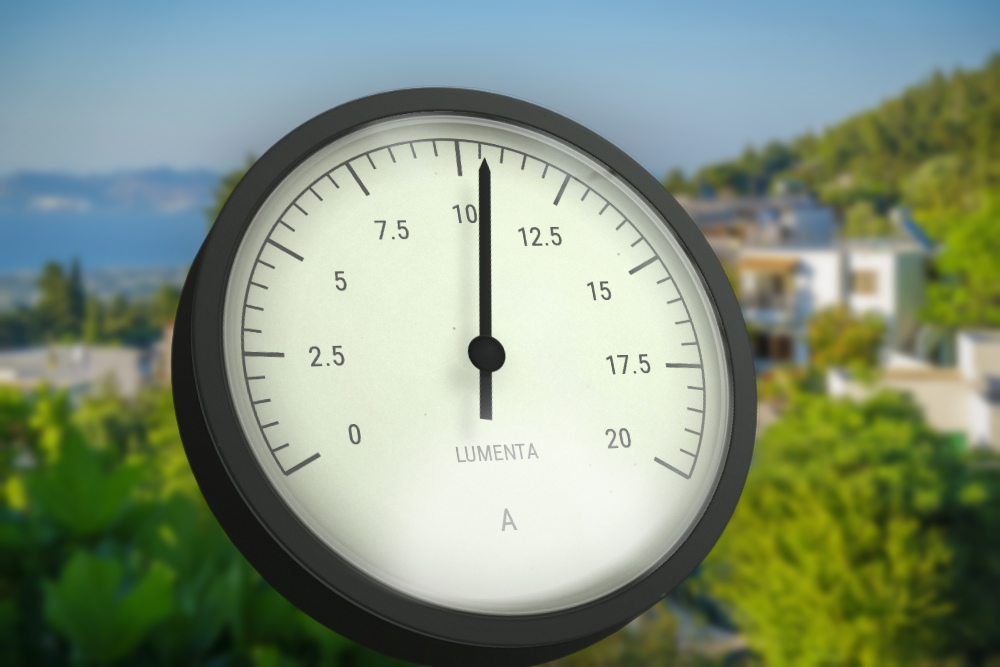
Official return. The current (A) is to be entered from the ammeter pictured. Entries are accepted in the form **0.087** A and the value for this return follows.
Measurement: **10.5** A
